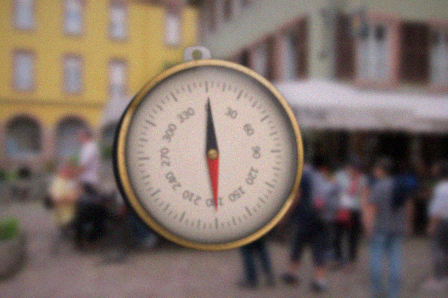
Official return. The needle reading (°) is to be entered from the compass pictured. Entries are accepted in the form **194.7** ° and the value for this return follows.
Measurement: **180** °
